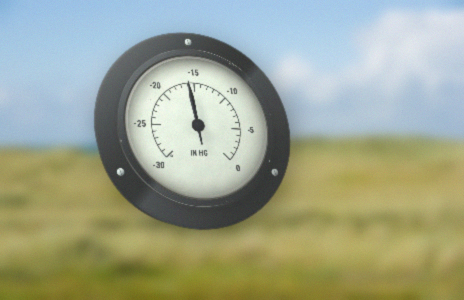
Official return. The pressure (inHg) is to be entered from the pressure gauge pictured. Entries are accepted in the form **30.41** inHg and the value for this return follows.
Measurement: **-16** inHg
